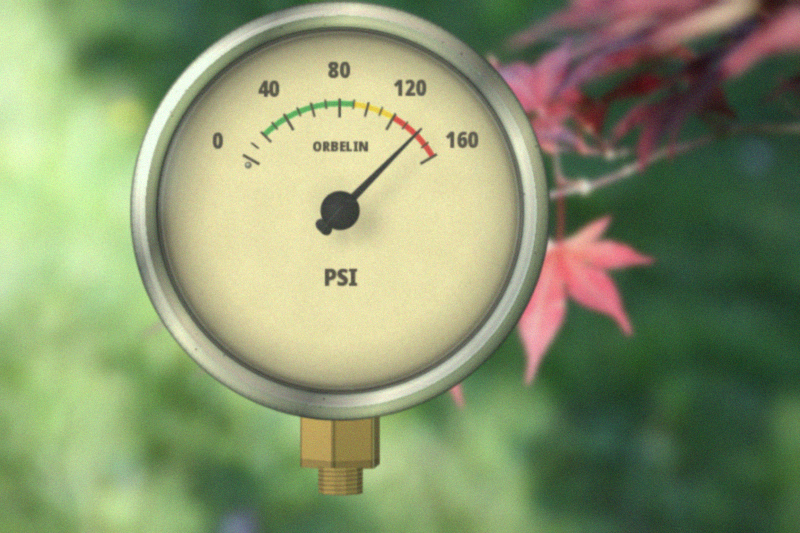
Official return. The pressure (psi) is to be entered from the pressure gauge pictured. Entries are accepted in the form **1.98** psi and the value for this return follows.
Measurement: **140** psi
